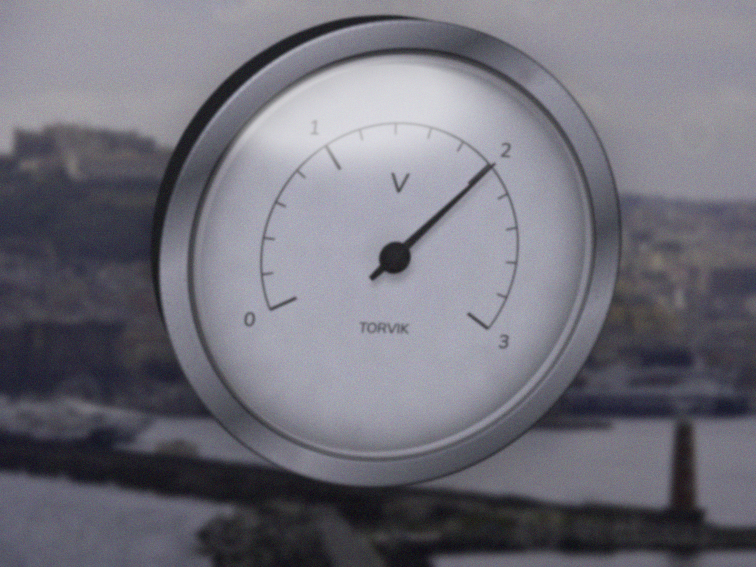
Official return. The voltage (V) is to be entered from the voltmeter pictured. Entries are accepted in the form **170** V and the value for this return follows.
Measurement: **2** V
